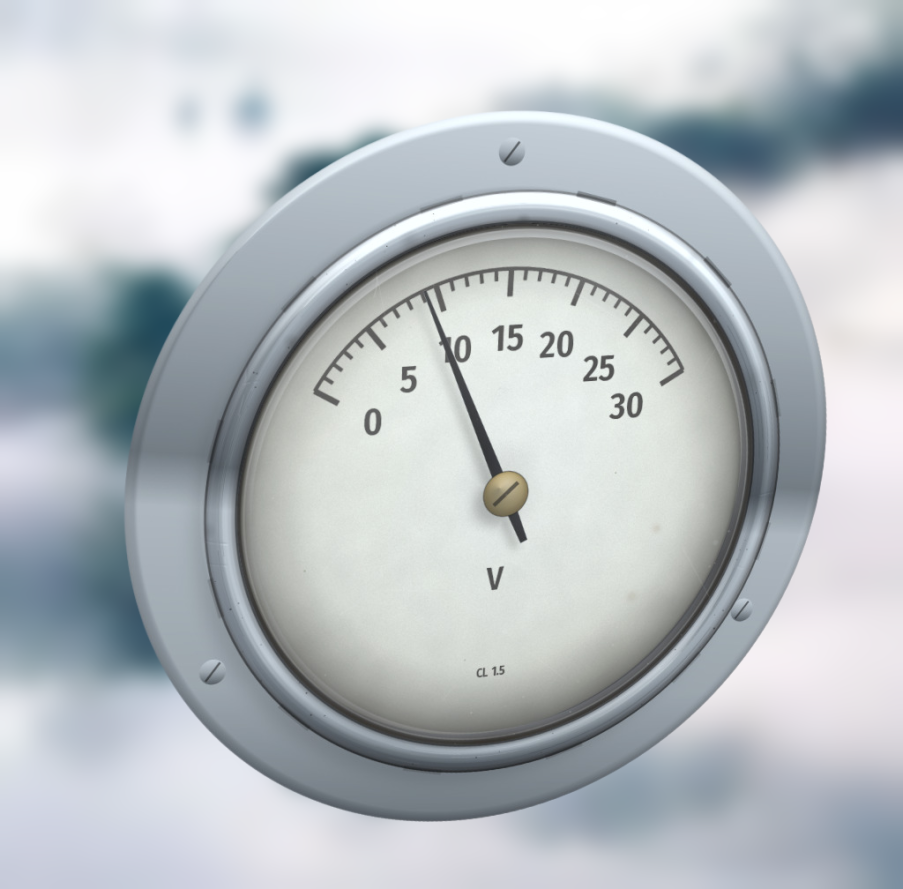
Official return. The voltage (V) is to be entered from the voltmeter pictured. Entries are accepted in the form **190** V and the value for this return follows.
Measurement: **9** V
